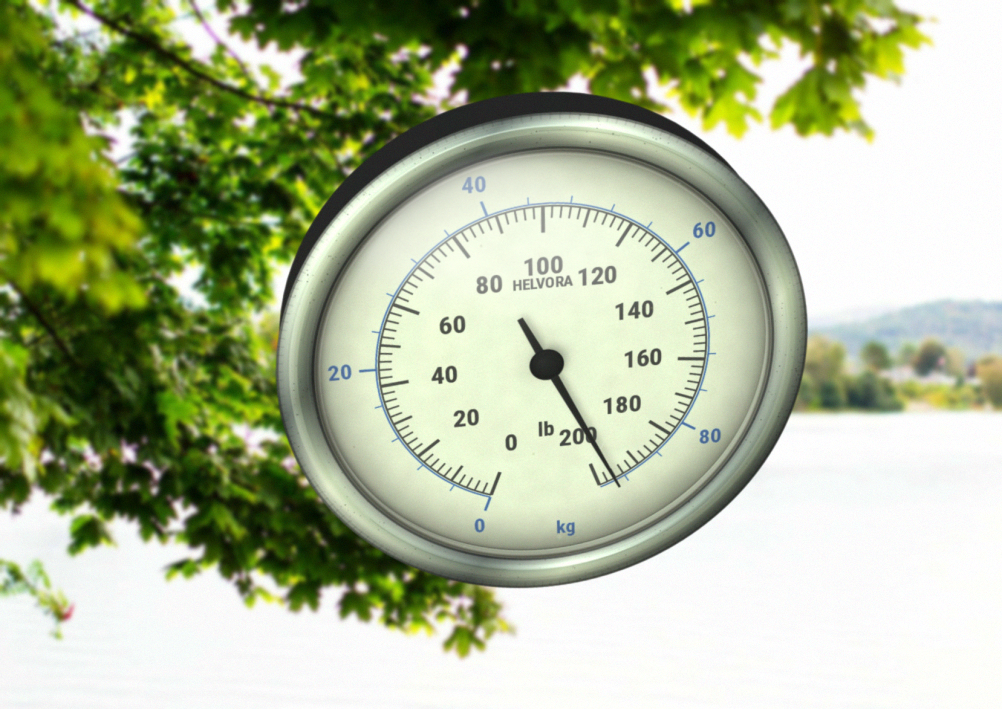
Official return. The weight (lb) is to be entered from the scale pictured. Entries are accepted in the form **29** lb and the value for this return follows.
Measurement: **196** lb
